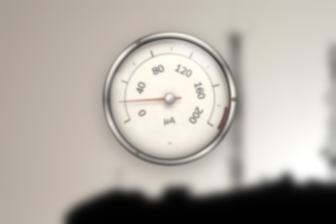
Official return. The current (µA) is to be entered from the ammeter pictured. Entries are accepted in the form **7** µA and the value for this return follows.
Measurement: **20** µA
